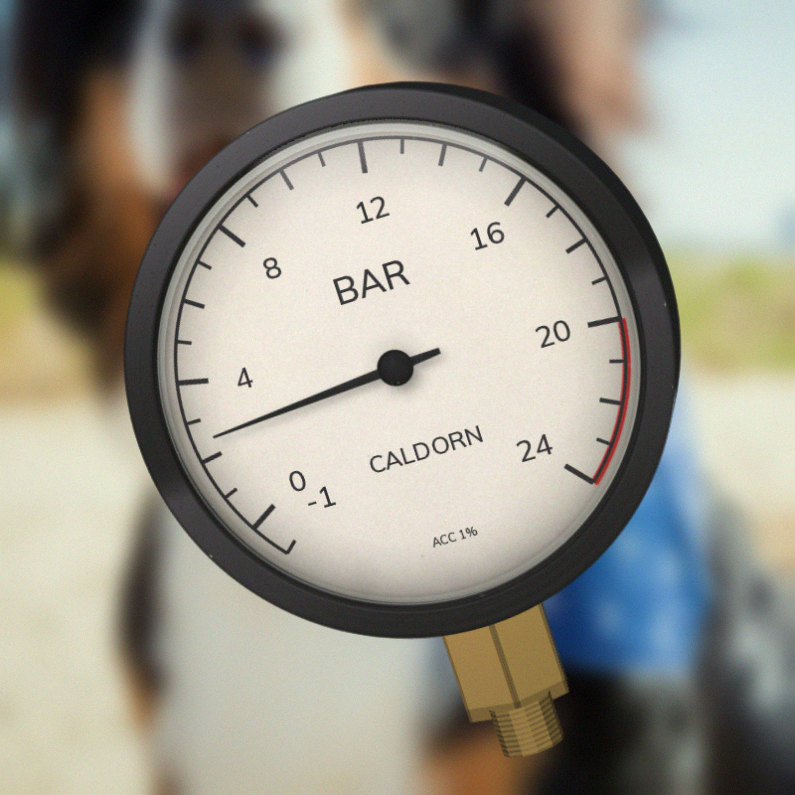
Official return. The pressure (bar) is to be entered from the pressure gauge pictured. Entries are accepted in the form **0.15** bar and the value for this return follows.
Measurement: **2.5** bar
